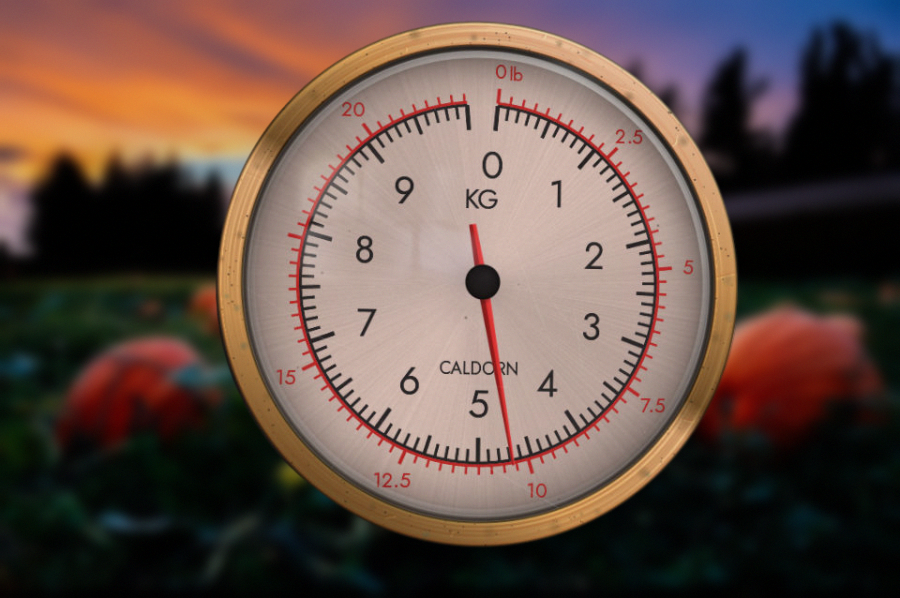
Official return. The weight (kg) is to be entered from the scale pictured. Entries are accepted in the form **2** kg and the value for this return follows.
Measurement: **4.7** kg
